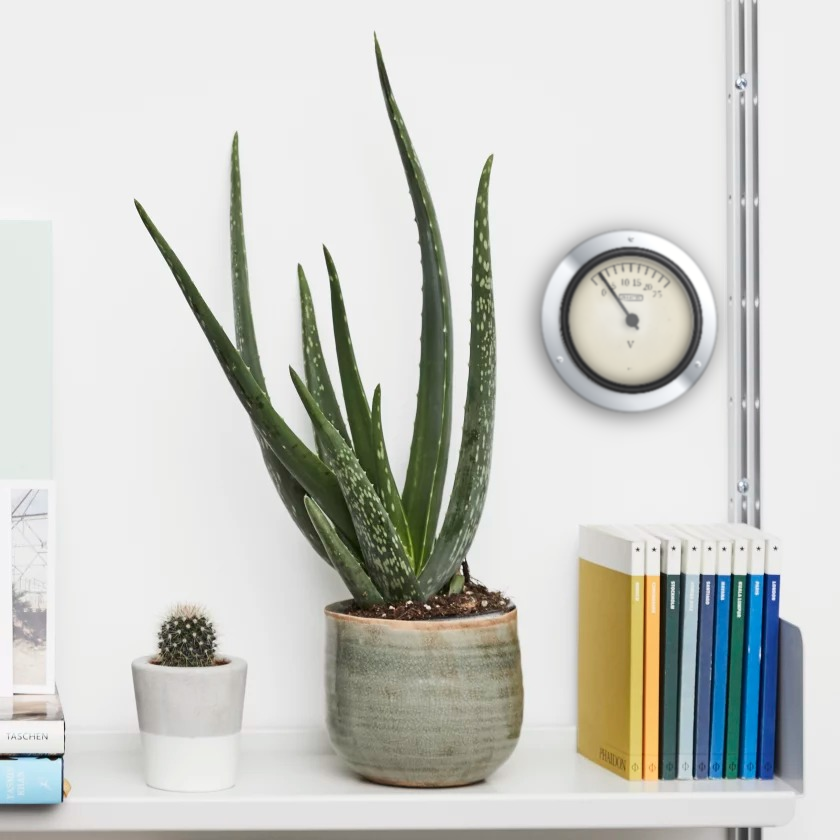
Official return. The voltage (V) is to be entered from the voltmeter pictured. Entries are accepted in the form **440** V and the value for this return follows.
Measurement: **2.5** V
